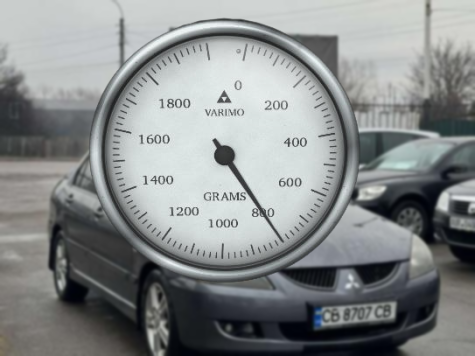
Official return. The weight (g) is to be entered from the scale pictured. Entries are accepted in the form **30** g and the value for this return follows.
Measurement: **800** g
